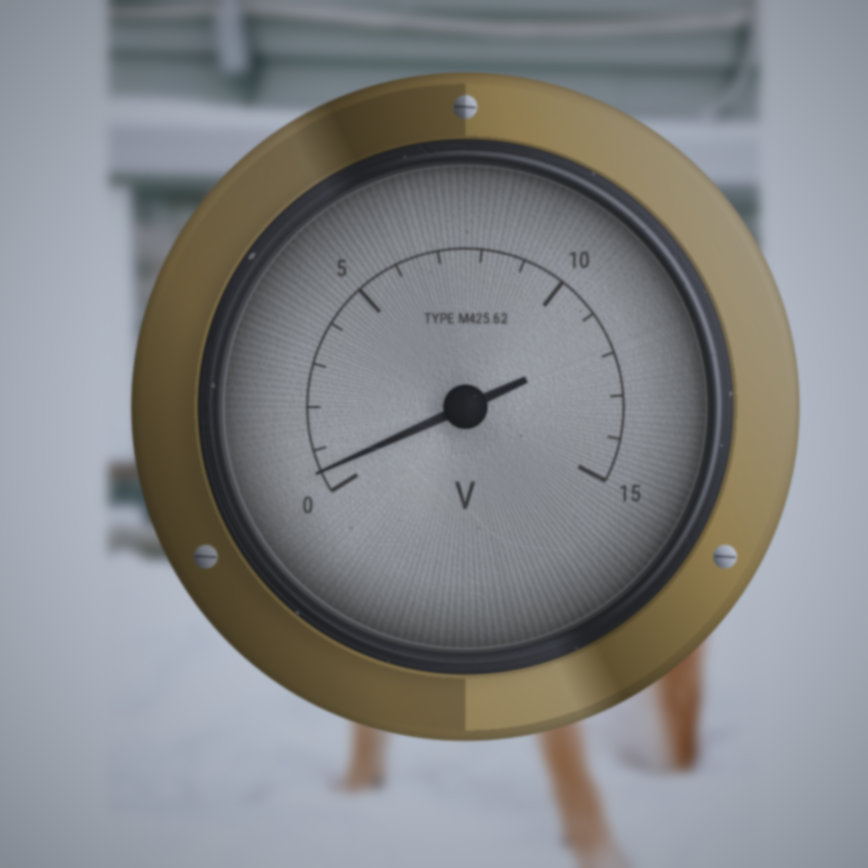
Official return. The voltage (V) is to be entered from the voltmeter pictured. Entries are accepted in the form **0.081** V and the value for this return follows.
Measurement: **0.5** V
